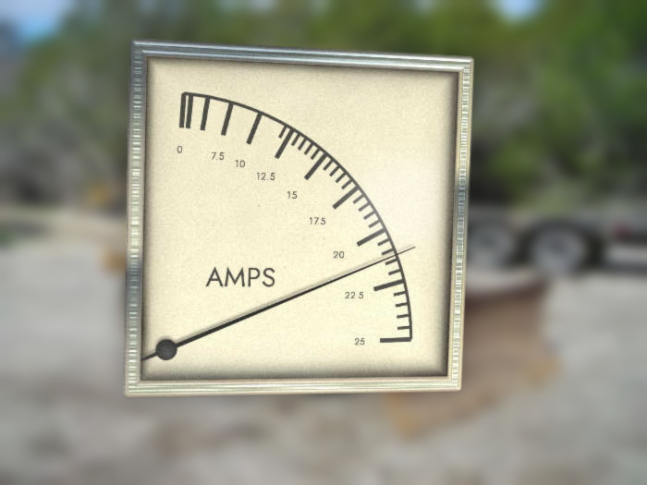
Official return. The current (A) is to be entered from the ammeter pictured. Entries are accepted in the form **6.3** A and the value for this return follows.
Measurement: **21.25** A
